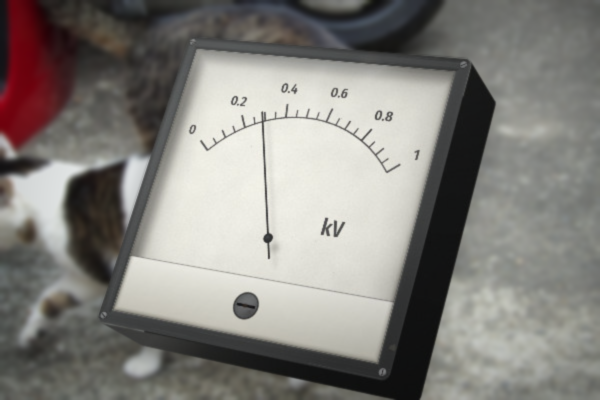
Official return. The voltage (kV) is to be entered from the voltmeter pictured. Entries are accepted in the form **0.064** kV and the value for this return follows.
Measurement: **0.3** kV
